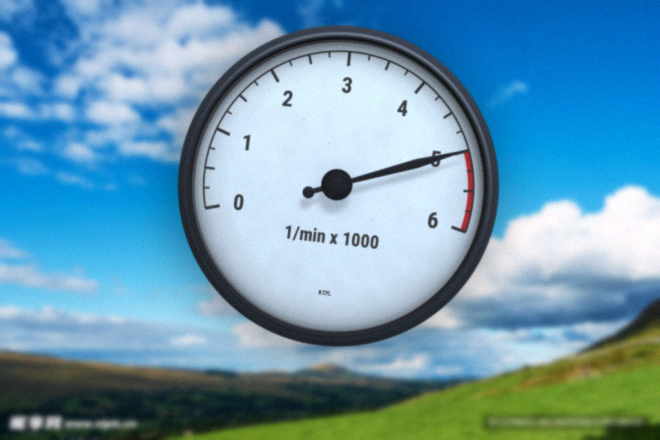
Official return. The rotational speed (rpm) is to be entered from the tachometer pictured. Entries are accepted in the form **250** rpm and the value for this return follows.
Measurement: **5000** rpm
